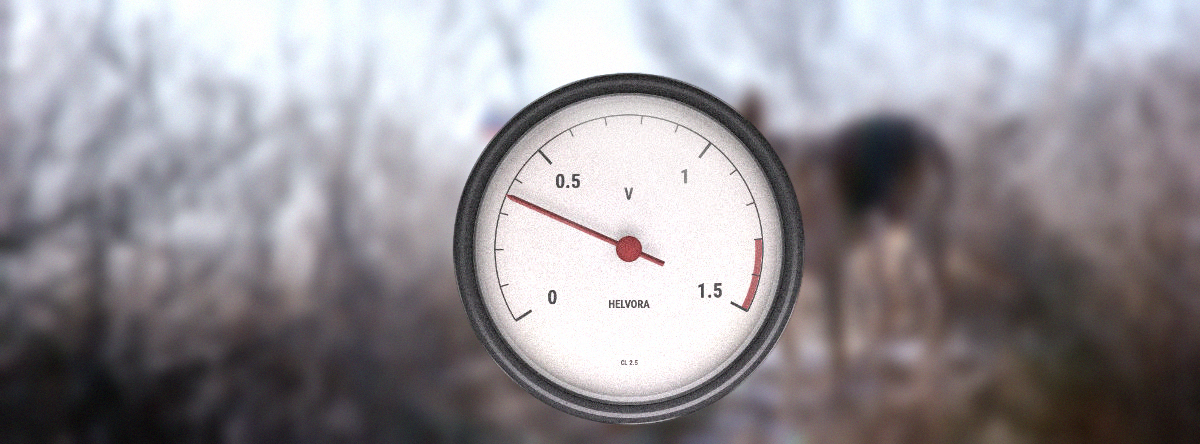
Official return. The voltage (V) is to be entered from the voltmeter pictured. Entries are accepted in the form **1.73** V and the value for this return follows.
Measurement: **0.35** V
